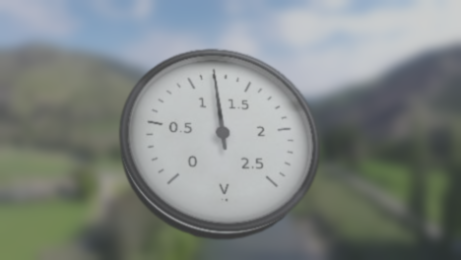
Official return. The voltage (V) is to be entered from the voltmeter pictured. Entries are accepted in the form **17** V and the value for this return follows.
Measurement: **1.2** V
